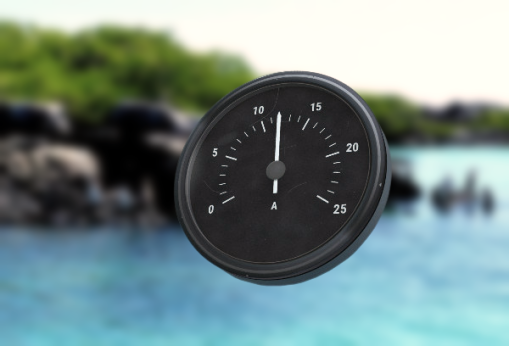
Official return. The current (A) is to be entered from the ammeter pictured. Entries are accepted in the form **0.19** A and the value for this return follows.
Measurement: **12** A
